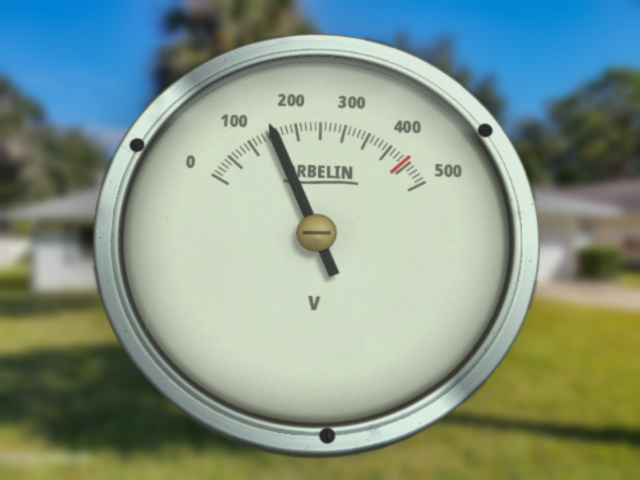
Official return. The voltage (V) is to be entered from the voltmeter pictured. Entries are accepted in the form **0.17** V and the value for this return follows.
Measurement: **150** V
